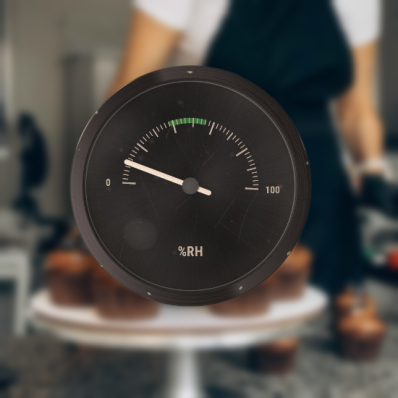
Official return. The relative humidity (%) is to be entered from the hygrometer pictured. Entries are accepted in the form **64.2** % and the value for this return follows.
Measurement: **10** %
